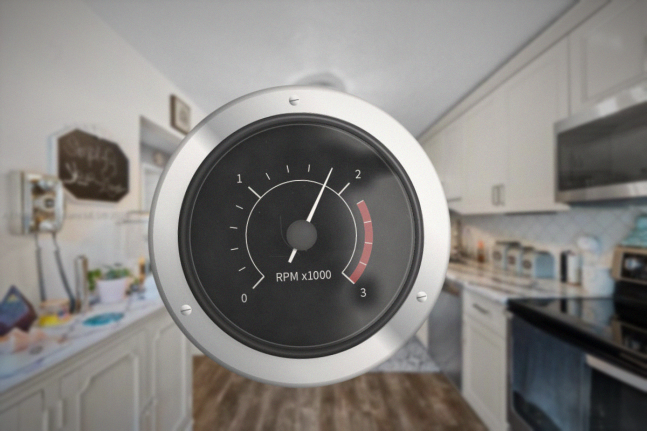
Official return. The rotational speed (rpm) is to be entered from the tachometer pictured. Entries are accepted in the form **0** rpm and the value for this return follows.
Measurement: **1800** rpm
